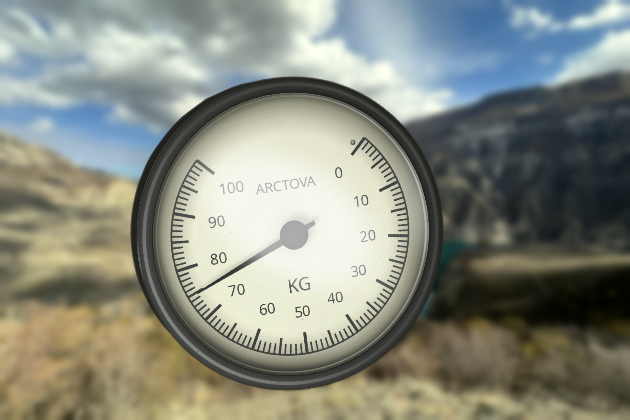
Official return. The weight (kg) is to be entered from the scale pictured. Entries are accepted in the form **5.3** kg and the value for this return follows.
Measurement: **75** kg
